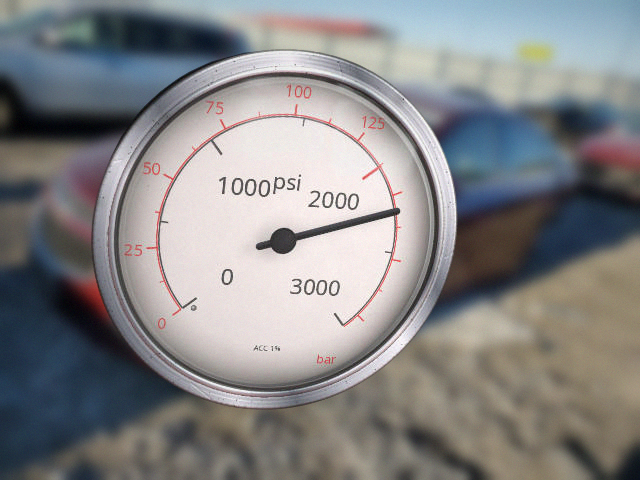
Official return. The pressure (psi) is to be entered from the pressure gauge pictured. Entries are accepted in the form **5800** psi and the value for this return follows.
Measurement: **2250** psi
